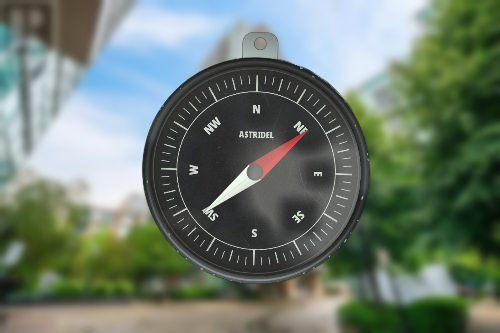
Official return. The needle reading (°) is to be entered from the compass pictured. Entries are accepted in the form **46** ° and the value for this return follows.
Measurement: **50** °
